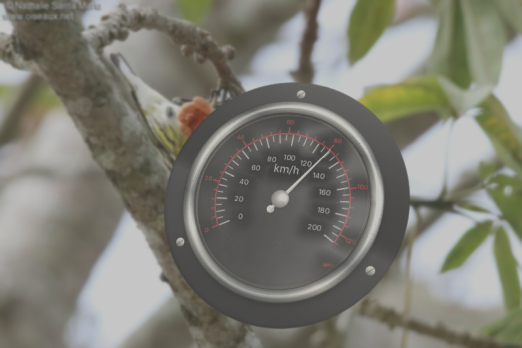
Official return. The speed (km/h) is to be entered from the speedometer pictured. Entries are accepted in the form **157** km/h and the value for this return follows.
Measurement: **130** km/h
